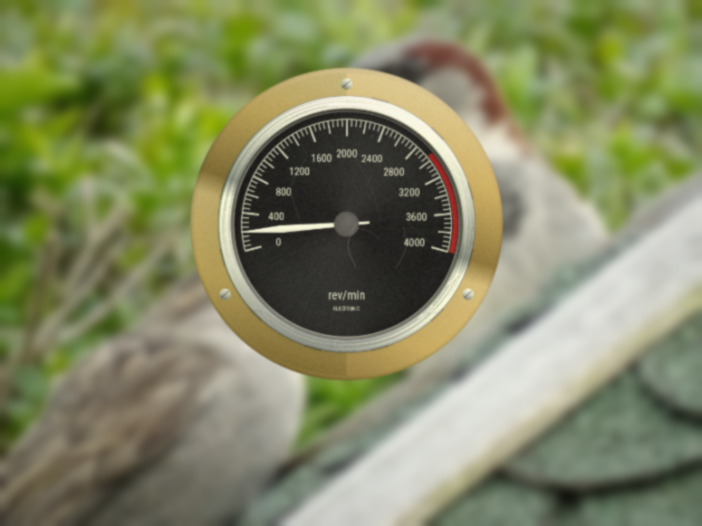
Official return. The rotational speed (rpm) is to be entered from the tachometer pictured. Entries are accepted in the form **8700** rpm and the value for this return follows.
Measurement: **200** rpm
